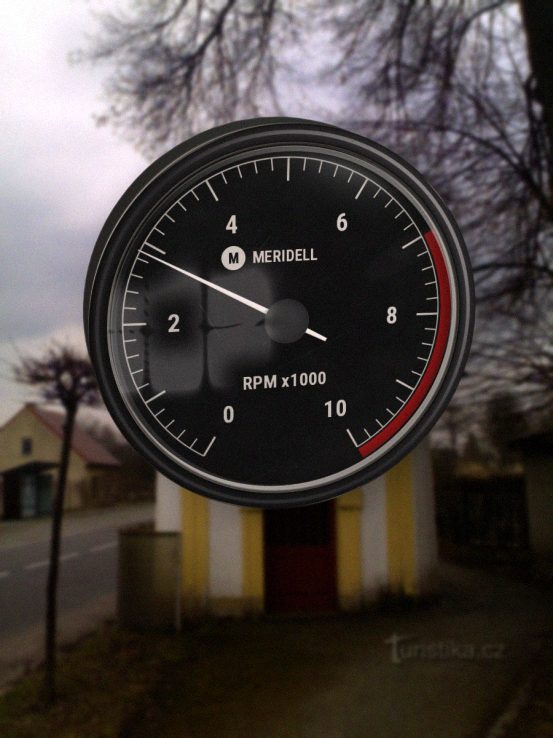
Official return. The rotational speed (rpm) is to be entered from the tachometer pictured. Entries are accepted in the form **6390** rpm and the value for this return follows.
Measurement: **2900** rpm
